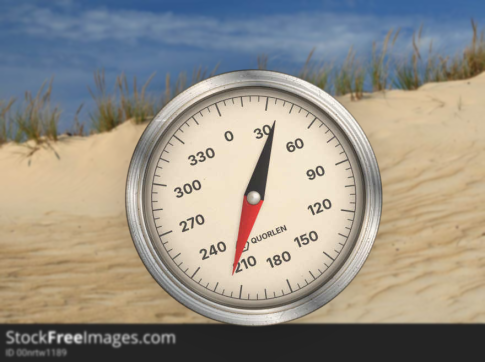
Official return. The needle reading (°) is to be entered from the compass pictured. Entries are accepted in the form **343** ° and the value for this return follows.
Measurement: **217.5** °
